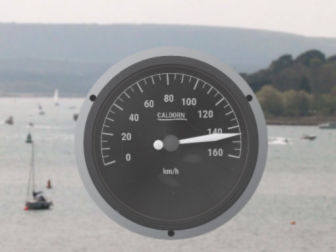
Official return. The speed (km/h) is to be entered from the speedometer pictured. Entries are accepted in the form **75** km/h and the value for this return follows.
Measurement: **145** km/h
